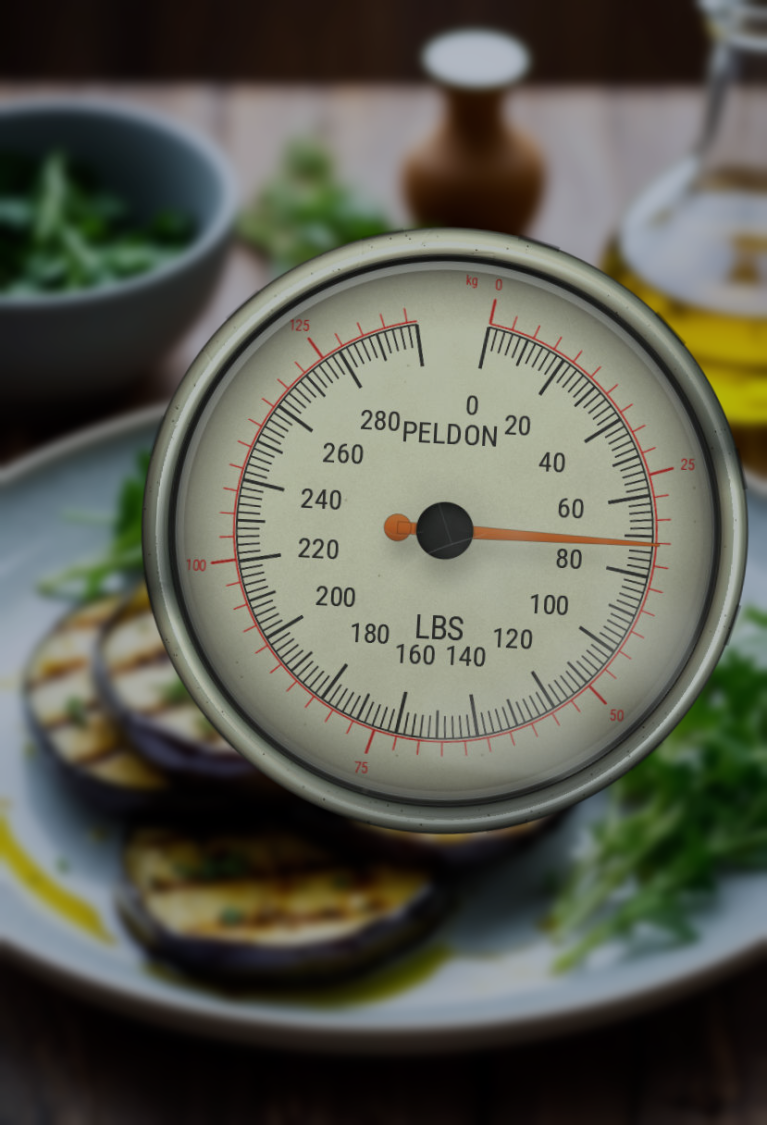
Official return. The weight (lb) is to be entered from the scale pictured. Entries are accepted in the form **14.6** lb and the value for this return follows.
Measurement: **72** lb
